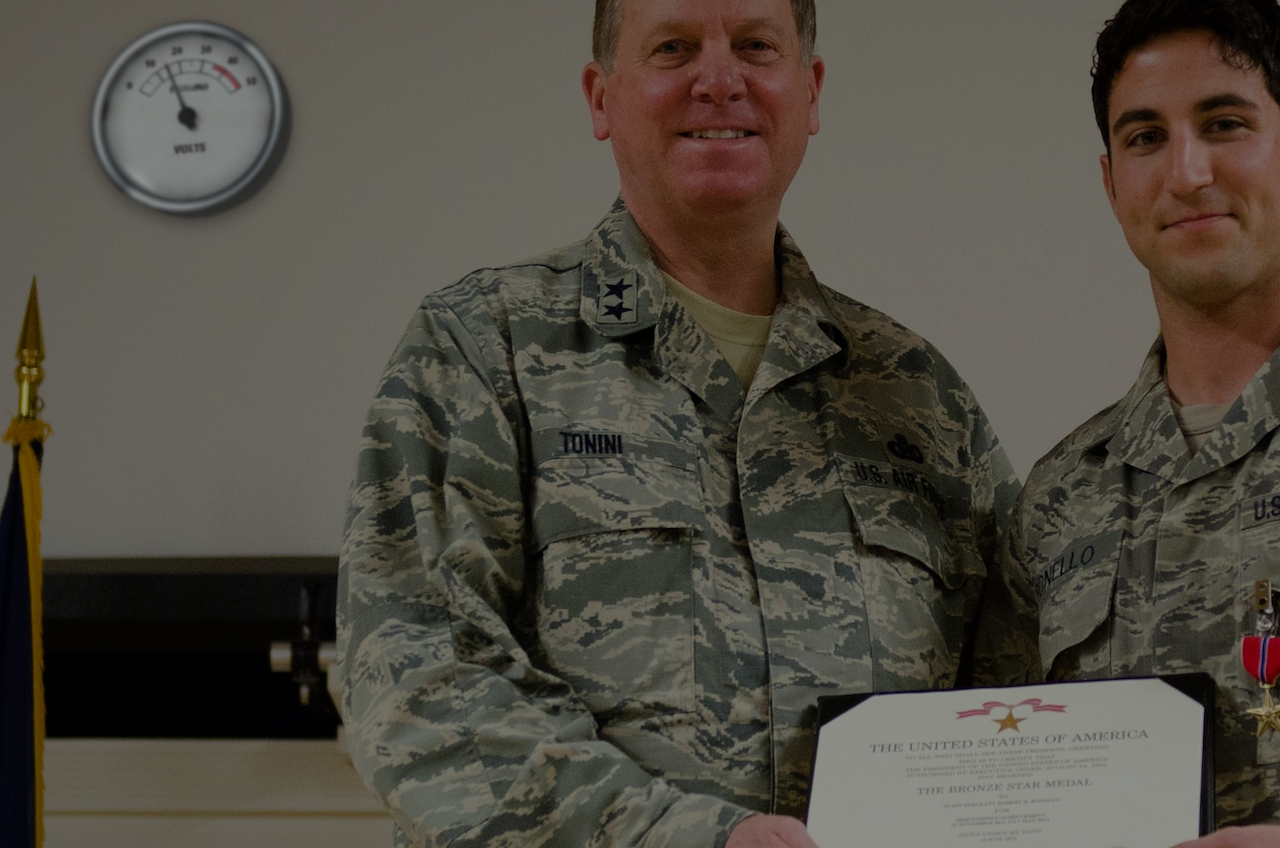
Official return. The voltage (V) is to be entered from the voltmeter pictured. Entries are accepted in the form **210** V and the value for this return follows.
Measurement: **15** V
